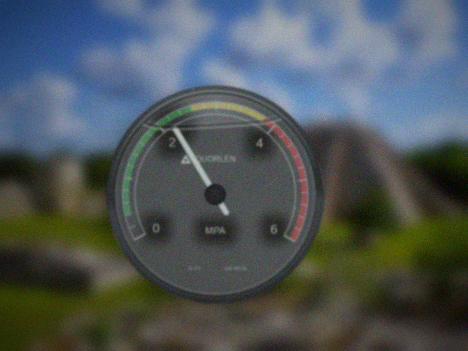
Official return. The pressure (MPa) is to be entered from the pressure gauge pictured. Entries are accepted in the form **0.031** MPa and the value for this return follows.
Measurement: **2.2** MPa
